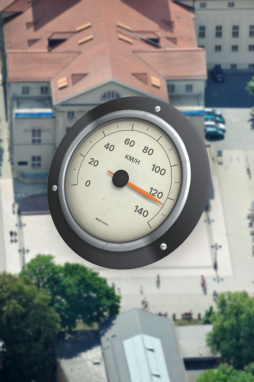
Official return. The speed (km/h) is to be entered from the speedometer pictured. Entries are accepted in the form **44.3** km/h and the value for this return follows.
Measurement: **125** km/h
